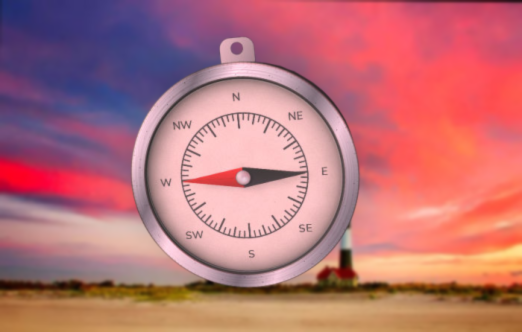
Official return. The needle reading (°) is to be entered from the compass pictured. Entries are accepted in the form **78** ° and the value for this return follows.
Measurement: **270** °
